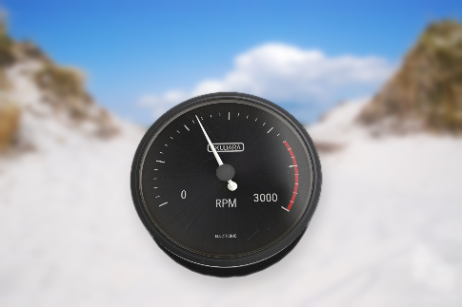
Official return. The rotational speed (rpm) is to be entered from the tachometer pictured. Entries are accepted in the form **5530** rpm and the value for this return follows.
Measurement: **1150** rpm
